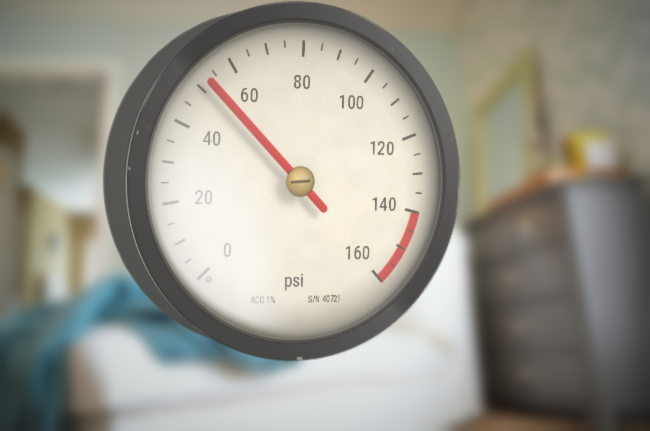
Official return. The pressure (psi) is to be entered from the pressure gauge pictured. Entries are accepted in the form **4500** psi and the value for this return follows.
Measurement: **52.5** psi
